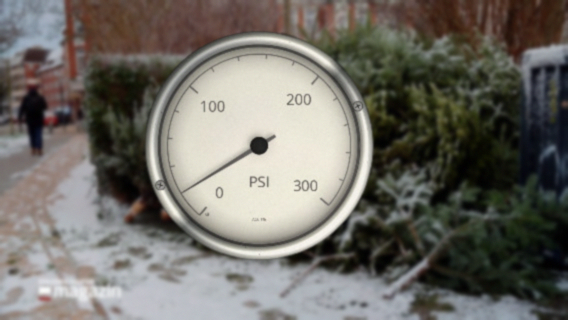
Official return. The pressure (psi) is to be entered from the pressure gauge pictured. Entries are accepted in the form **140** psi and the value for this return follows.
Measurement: **20** psi
